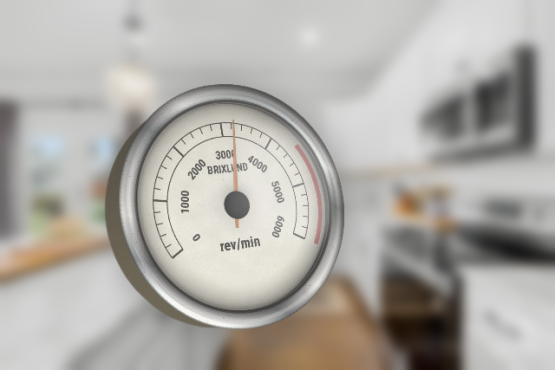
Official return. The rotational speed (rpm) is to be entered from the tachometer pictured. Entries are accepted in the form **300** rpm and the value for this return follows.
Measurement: **3200** rpm
